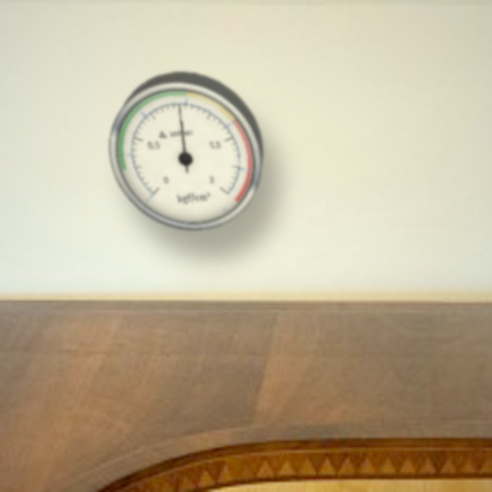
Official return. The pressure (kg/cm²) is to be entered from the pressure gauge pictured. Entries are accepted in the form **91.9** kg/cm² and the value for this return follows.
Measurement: **1** kg/cm²
